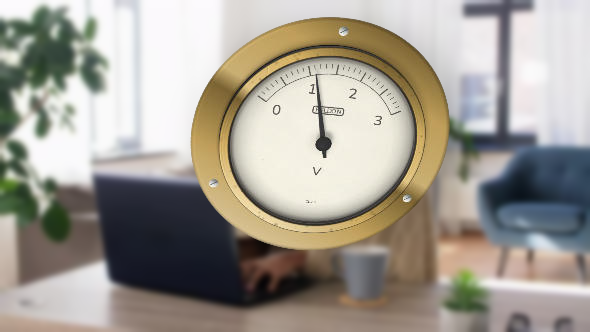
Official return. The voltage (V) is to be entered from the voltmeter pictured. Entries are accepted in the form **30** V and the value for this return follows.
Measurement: **1.1** V
